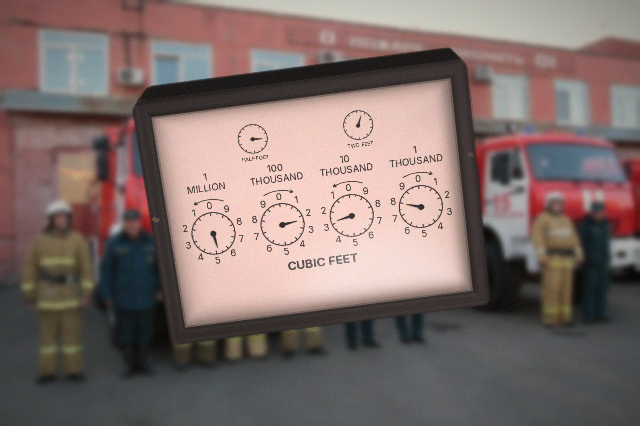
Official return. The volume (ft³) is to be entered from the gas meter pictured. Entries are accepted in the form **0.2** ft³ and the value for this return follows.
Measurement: **522800** ft³
